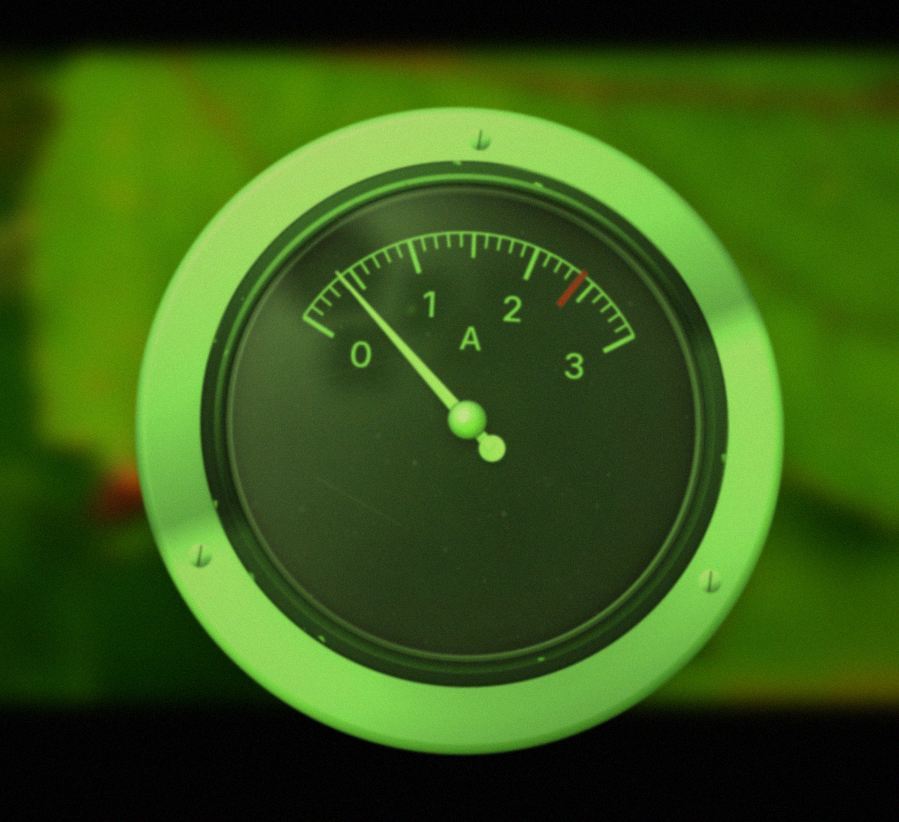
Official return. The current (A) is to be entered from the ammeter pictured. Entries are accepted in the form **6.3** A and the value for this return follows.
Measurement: **0.4** A
